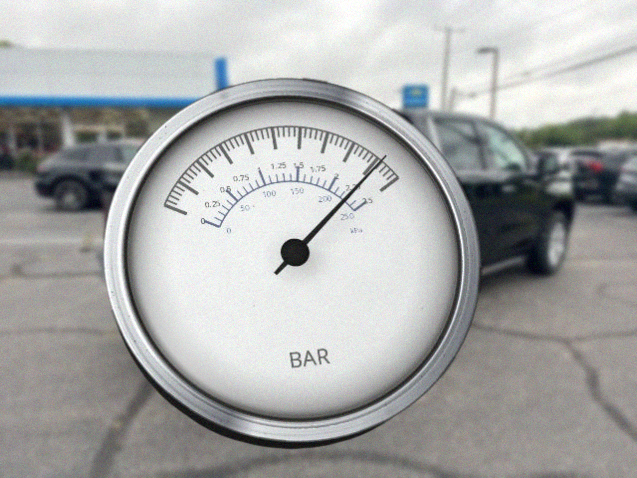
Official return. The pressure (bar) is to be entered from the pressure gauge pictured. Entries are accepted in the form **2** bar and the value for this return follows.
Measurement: **2.3** bar
